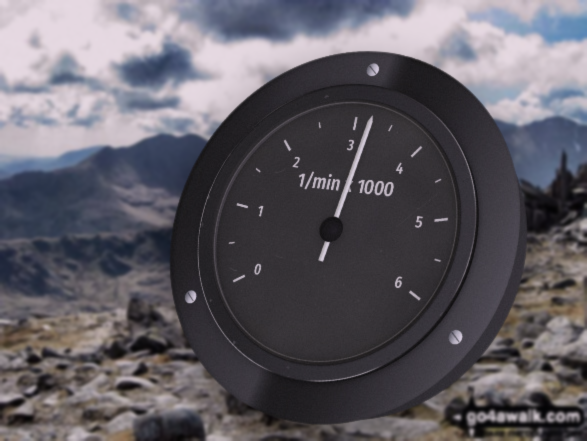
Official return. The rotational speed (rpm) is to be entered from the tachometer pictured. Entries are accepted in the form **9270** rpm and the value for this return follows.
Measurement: **3250** rpm
